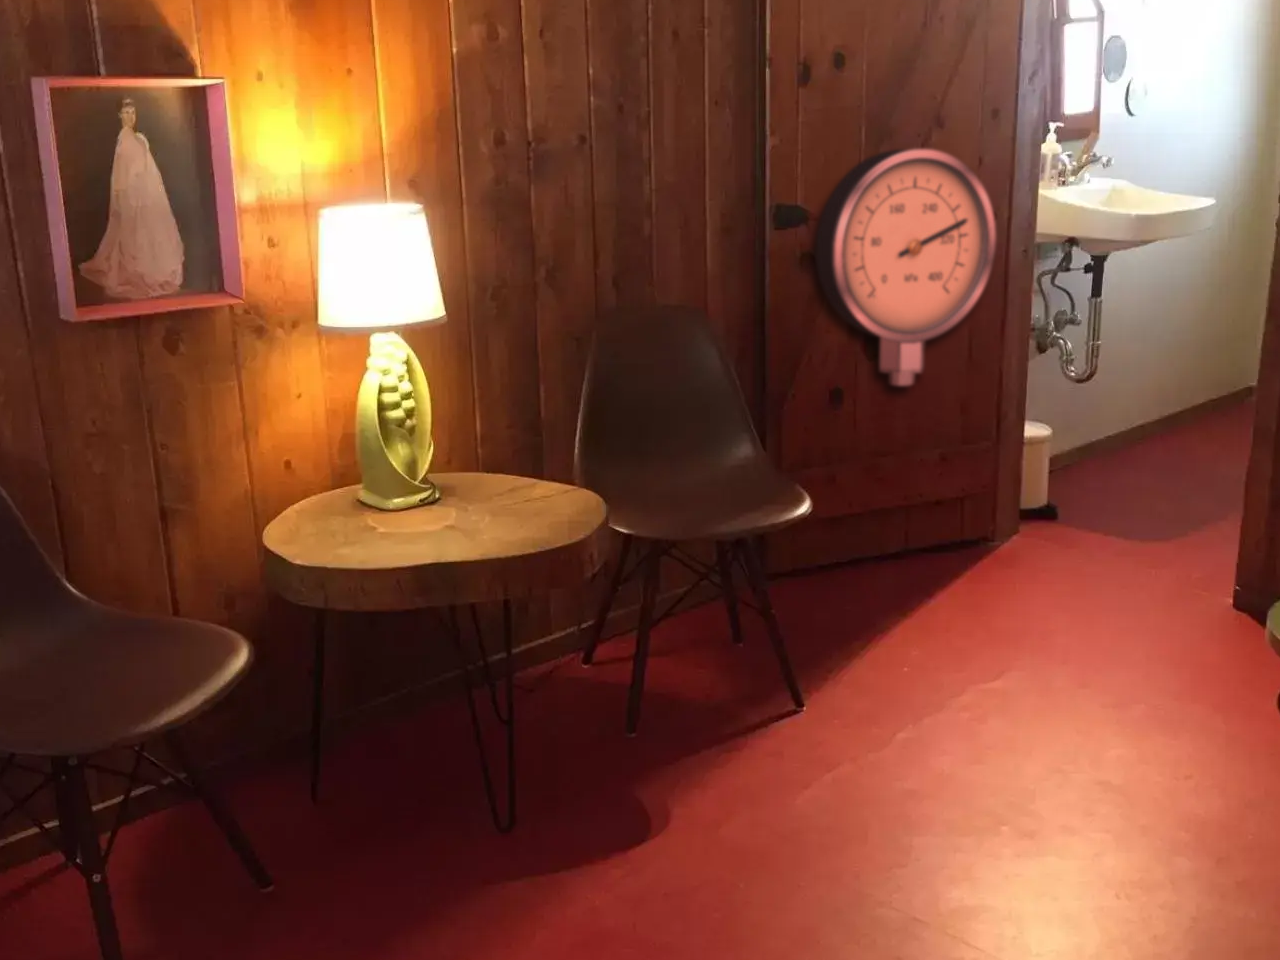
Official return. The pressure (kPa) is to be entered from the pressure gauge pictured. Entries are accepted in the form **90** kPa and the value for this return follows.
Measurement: **300** kPa
